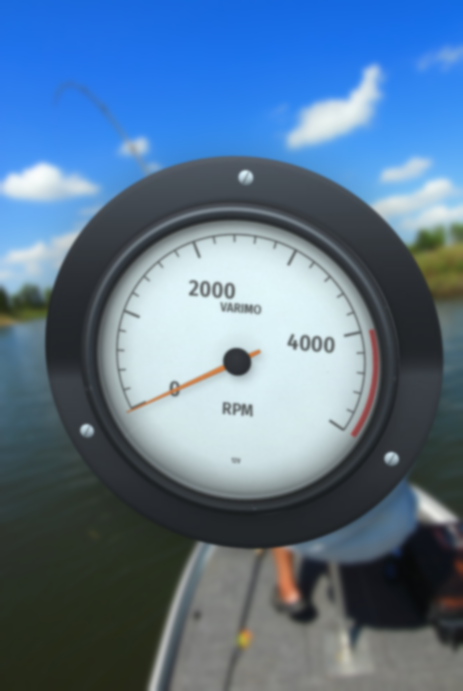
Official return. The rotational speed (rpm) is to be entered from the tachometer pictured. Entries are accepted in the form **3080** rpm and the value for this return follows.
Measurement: **0** rpm
